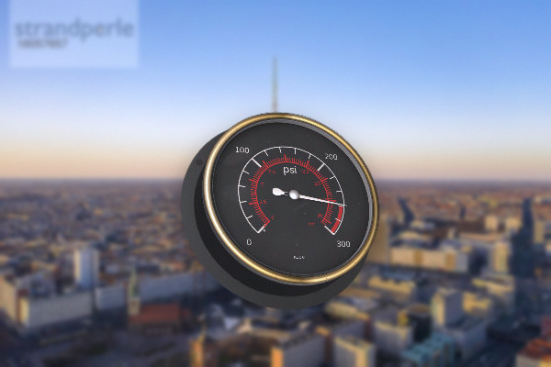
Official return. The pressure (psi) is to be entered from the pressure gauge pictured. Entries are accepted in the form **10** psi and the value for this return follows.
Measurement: **260** psi
